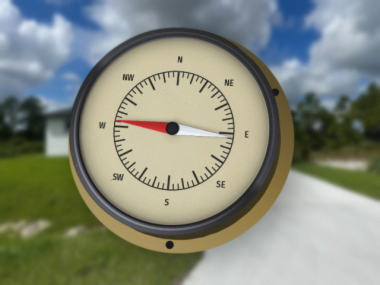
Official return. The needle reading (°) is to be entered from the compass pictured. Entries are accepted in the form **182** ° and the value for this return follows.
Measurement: **275** °
